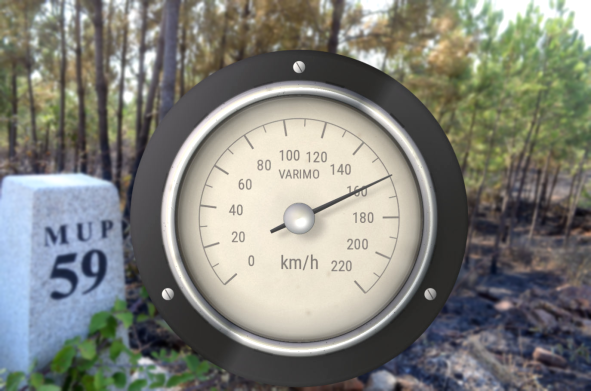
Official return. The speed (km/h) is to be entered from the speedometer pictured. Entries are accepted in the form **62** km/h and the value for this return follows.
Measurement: **160** km/h
